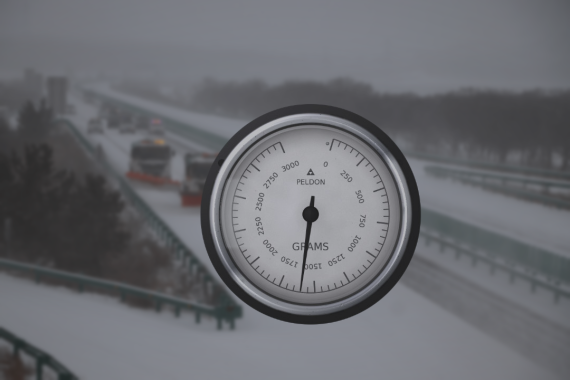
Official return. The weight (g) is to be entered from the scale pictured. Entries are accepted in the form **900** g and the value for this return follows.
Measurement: **1600** g
